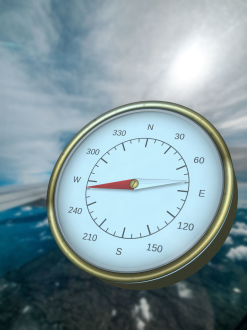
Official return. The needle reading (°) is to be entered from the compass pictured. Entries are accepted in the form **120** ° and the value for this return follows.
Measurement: **260** °
